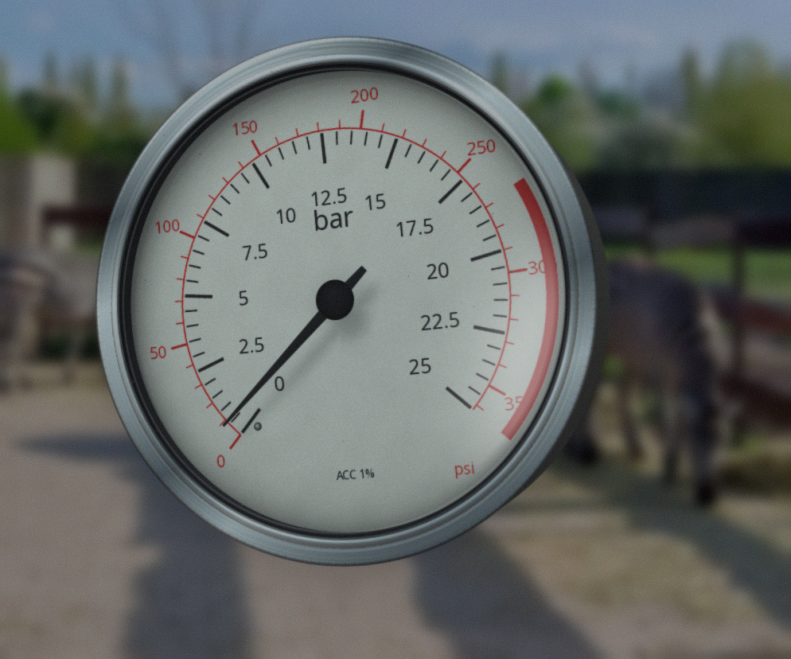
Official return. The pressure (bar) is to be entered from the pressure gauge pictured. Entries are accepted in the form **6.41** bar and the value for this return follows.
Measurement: **0.5** bar
